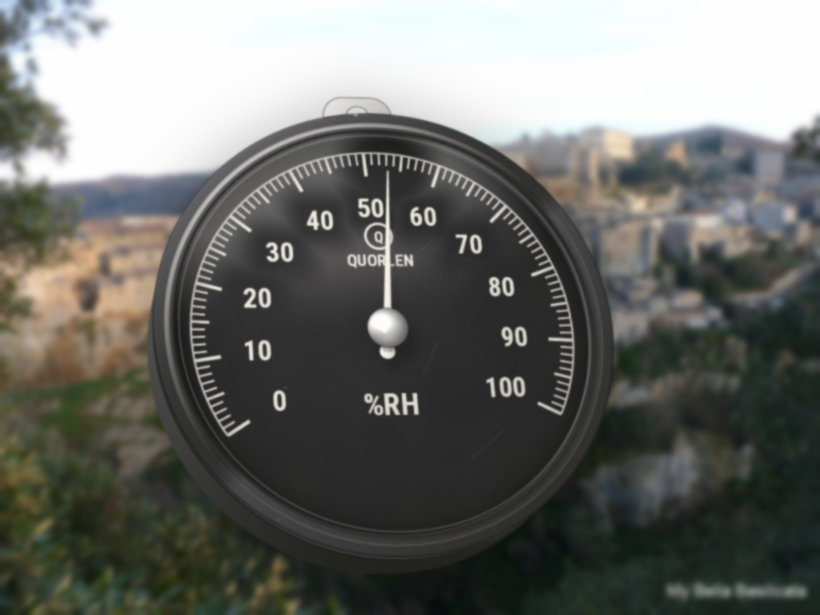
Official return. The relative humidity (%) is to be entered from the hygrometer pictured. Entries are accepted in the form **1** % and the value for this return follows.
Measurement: **53** %
